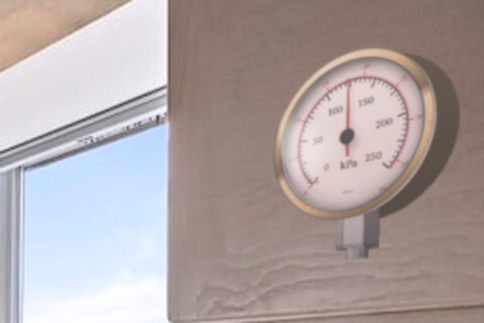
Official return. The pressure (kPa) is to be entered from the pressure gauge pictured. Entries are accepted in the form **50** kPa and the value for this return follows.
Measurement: **125** kPa
